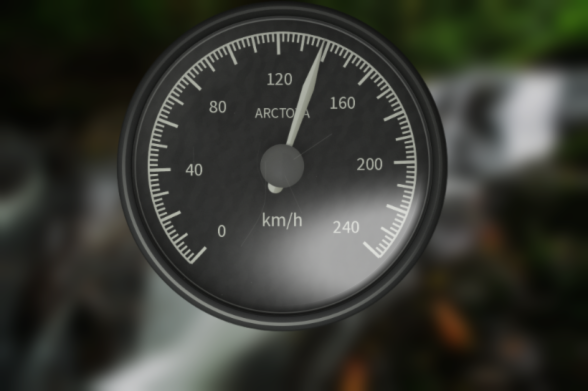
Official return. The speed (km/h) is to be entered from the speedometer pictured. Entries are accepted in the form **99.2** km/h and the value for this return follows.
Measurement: **138** km/h
